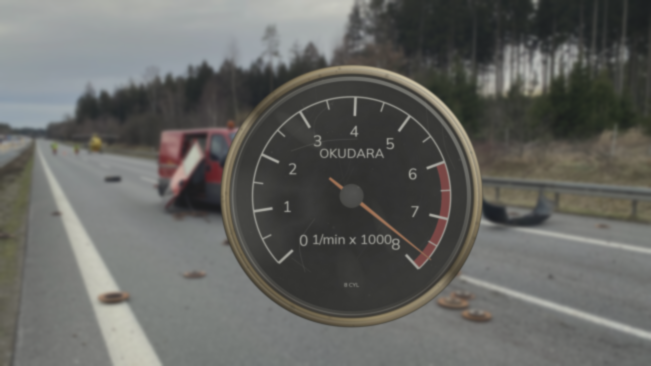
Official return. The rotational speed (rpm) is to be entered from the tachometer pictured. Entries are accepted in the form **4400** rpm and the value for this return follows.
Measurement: **7750** rpm
